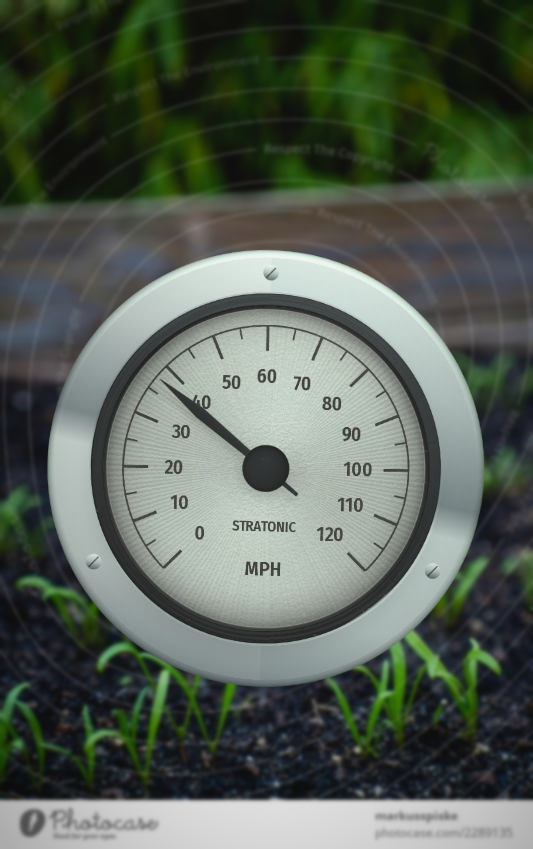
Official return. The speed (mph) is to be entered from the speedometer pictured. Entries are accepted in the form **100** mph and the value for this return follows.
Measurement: **37.5** mph
